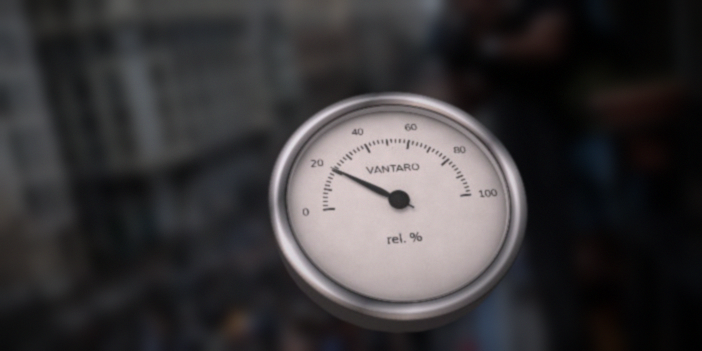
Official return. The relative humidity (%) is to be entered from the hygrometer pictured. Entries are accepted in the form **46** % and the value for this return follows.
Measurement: **20** %
